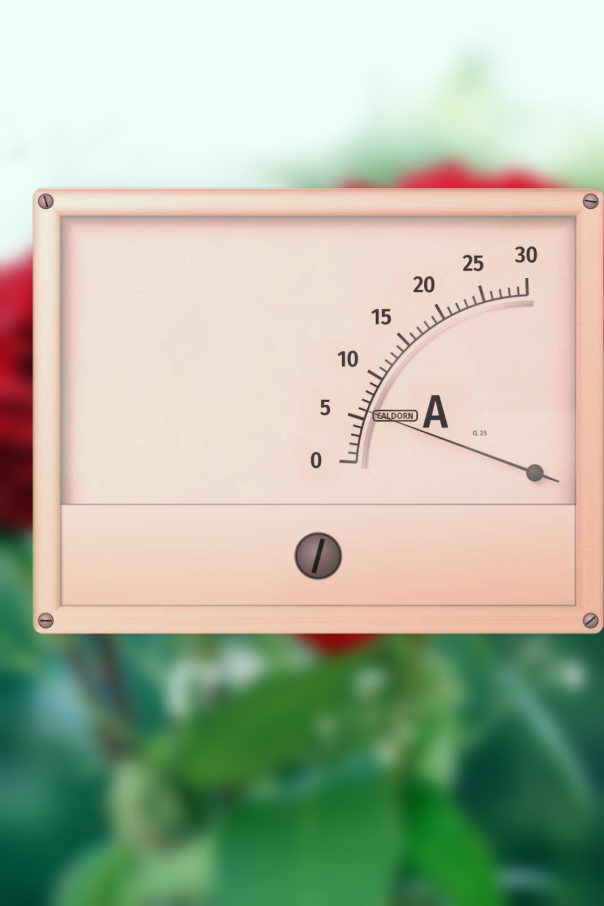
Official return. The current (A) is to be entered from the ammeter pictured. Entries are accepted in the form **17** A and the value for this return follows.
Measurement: **6** A
